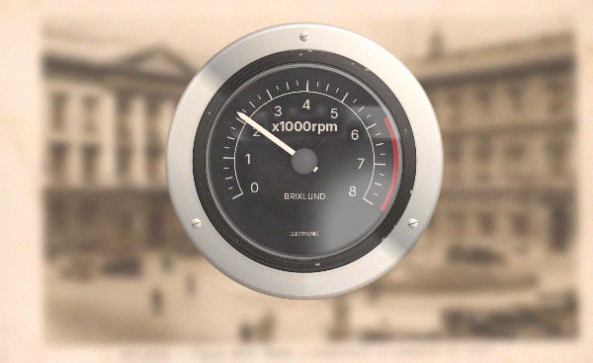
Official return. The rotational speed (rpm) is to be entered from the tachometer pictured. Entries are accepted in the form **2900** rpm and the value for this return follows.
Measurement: **2125** rpm
